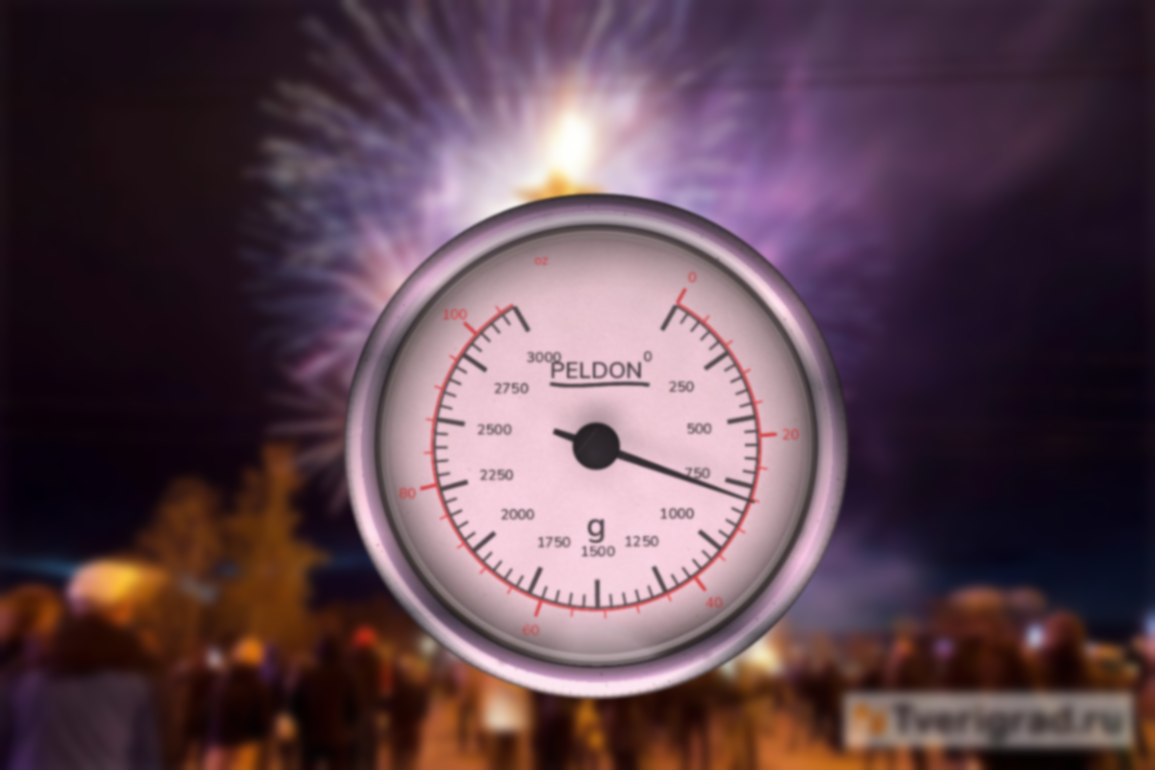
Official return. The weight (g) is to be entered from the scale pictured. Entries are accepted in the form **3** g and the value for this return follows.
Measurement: **800** g
